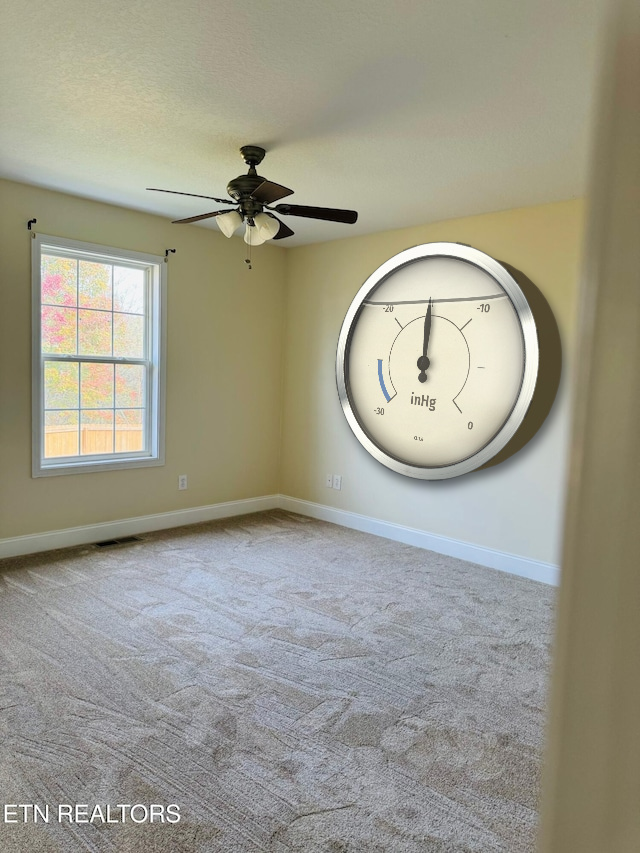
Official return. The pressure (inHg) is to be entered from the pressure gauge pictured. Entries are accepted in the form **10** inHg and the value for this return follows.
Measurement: **-15** inHg
